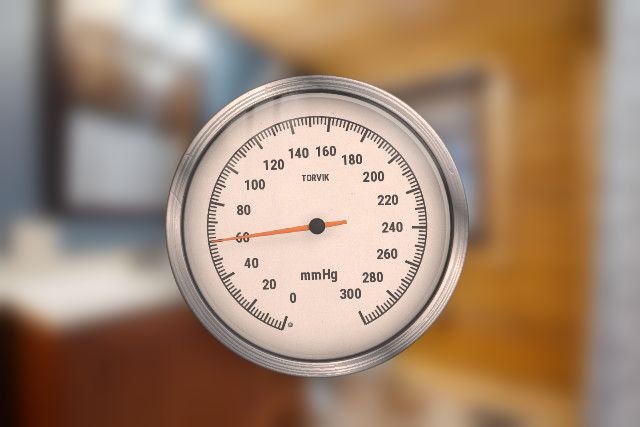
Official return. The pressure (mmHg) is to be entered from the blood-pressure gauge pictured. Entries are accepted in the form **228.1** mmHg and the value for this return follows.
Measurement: **60** mmHg
